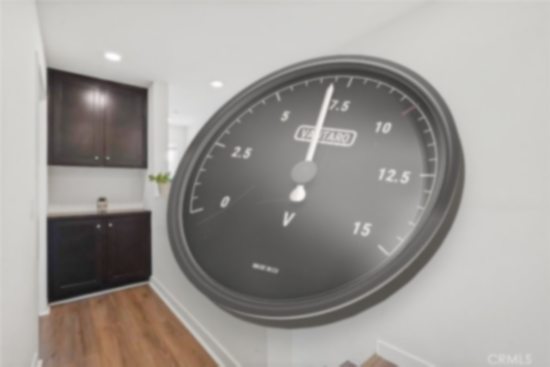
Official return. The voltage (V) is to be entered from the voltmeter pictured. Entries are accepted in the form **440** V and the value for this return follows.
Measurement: **7** V
